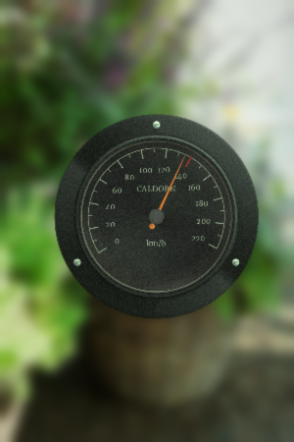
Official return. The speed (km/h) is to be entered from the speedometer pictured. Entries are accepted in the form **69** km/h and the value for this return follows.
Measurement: **135** km/h
